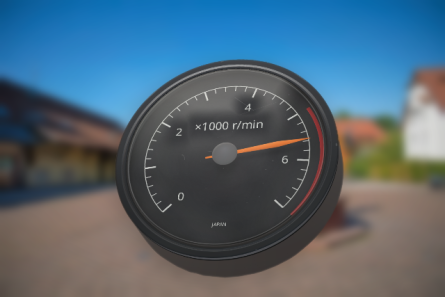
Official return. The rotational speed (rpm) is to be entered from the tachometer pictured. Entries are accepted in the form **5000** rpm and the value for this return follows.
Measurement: **5600** rpm
